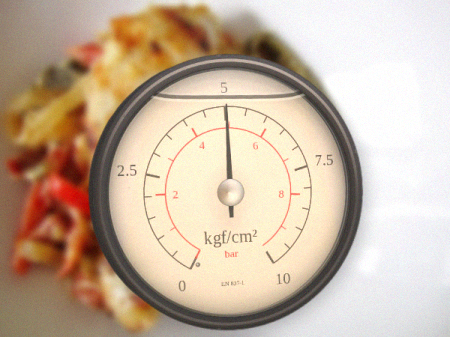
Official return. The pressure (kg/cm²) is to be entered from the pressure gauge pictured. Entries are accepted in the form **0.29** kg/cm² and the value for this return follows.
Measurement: **5** kg/cm²
